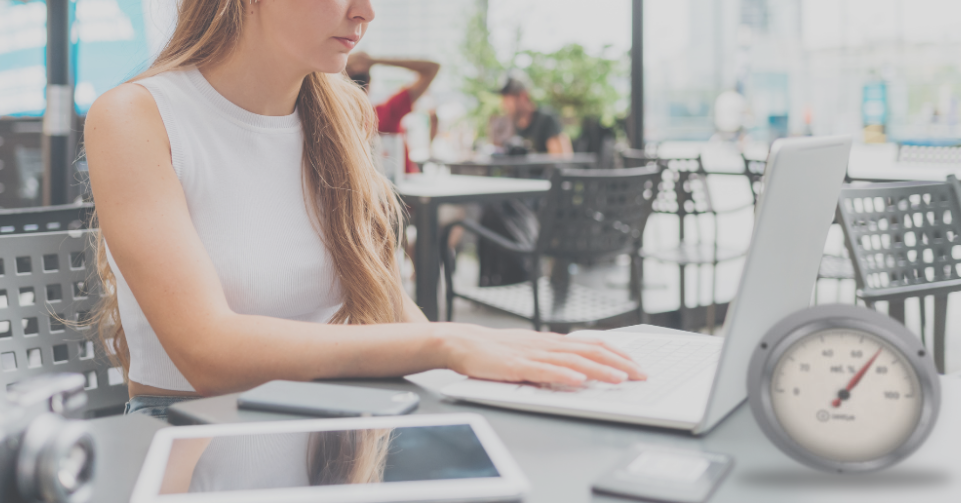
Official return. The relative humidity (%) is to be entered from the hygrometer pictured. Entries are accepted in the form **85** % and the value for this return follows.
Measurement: **70** %
